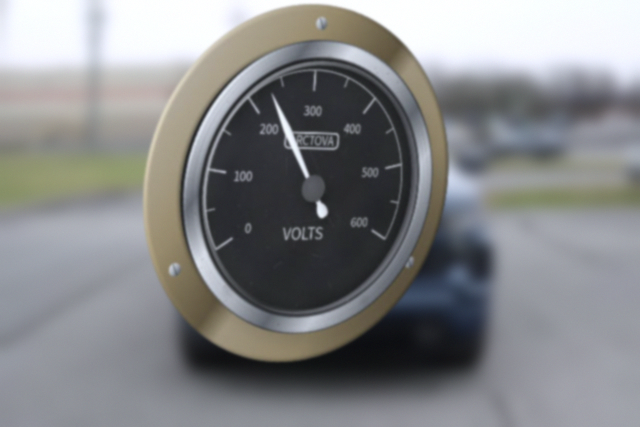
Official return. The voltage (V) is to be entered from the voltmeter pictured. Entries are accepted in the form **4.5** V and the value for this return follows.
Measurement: **225** V
